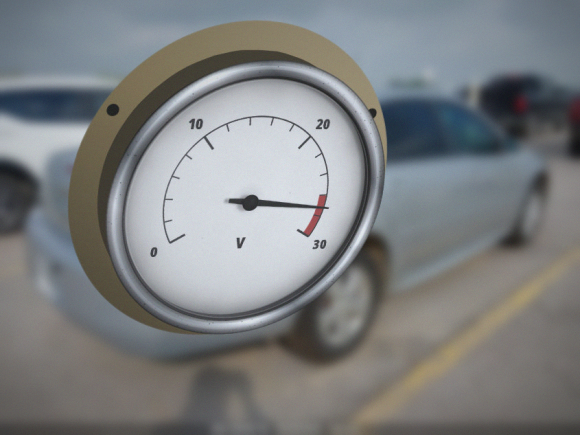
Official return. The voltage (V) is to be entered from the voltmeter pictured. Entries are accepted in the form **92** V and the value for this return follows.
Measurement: **27** V
